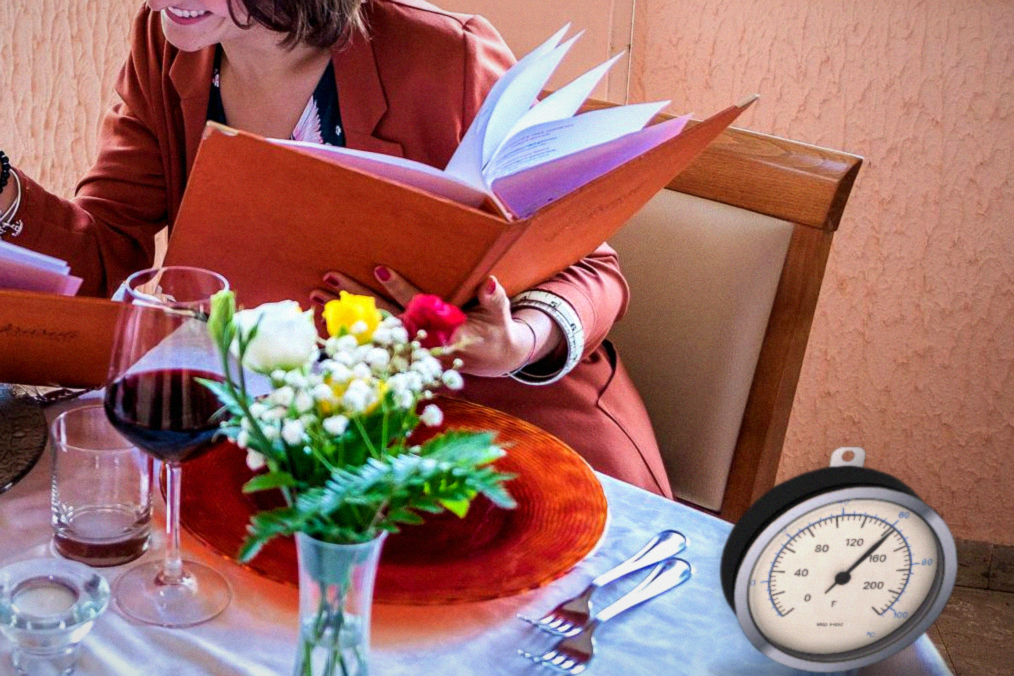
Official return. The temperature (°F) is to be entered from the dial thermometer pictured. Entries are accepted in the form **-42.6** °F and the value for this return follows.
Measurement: **140** °F
